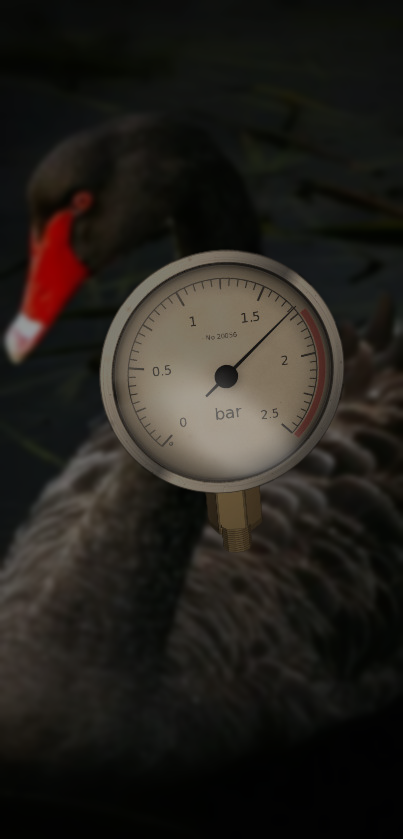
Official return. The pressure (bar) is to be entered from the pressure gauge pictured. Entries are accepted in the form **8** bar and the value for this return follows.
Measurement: **1.7** bar
